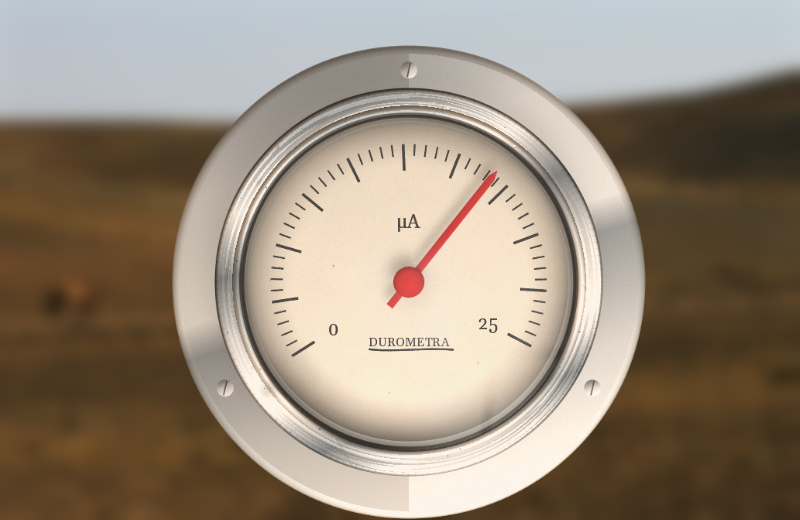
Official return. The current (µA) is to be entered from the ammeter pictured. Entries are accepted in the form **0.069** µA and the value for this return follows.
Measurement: **16.75** µA
